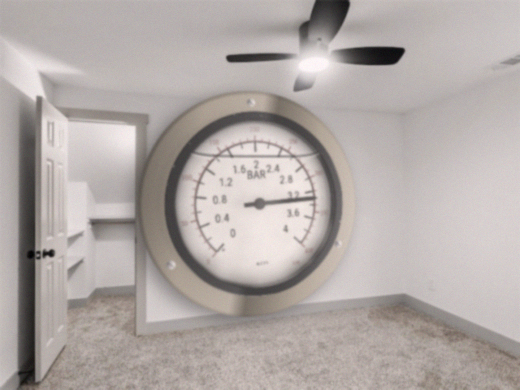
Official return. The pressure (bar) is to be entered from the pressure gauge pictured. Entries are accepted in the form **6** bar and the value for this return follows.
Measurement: **3.3** bar
